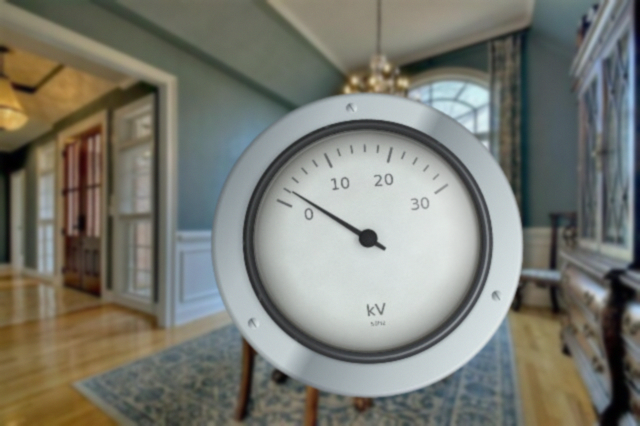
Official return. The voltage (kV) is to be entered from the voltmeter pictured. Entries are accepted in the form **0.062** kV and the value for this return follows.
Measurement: **2** kV
